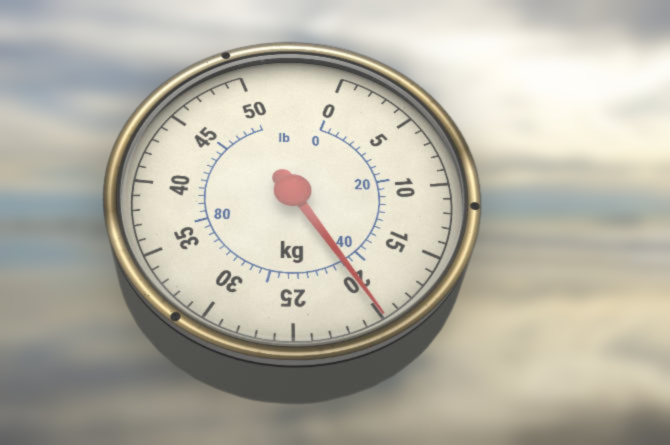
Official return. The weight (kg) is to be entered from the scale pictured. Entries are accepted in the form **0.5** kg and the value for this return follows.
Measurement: **20** kg
